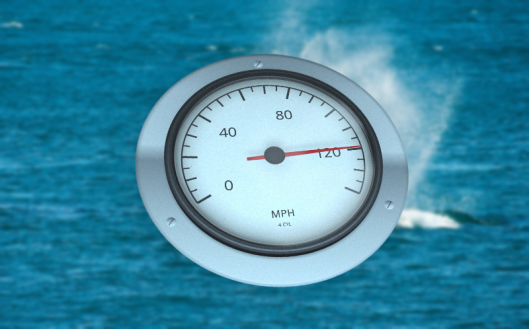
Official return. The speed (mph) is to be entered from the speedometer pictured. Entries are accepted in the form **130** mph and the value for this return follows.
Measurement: **120** mph
